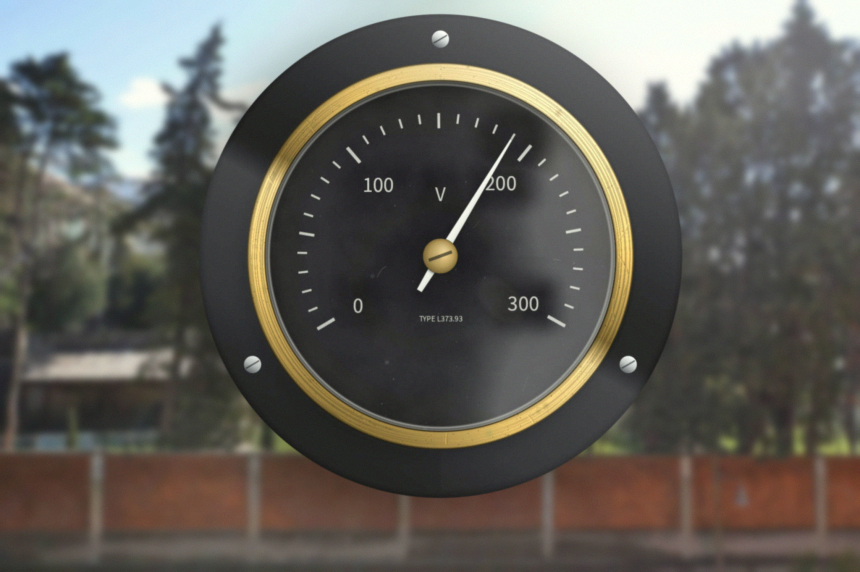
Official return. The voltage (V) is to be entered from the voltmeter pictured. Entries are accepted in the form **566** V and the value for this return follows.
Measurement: **190** V
